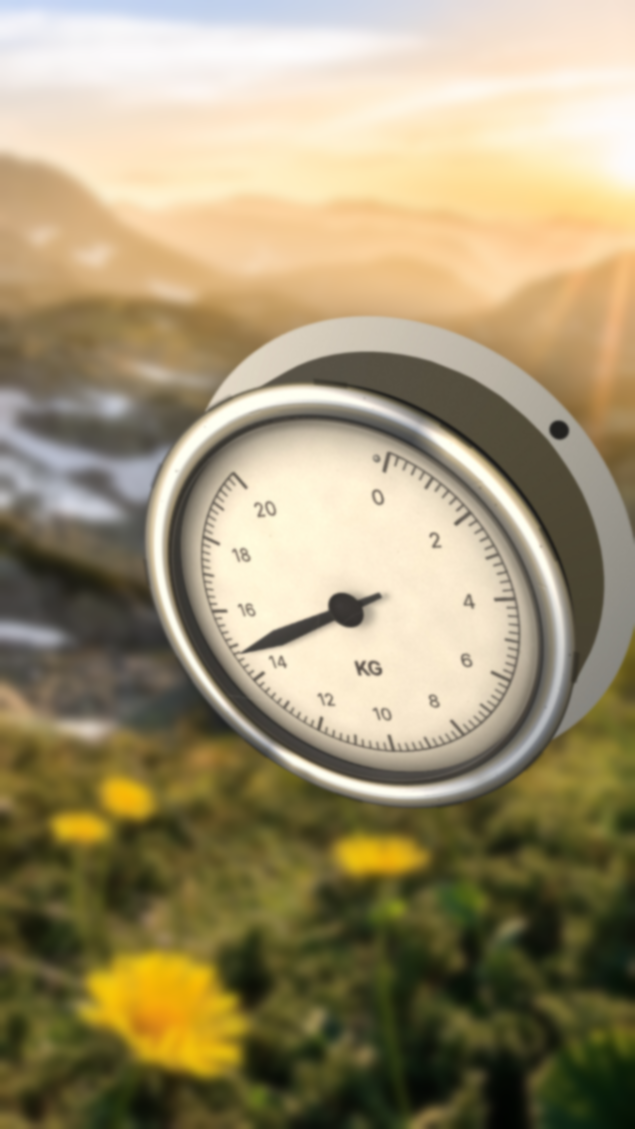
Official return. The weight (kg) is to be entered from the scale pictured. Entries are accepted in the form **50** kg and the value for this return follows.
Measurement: **14.8** kg
